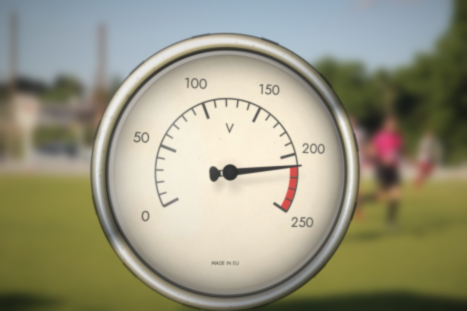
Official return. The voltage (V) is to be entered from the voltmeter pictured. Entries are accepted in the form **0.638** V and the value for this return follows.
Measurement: **210** V
